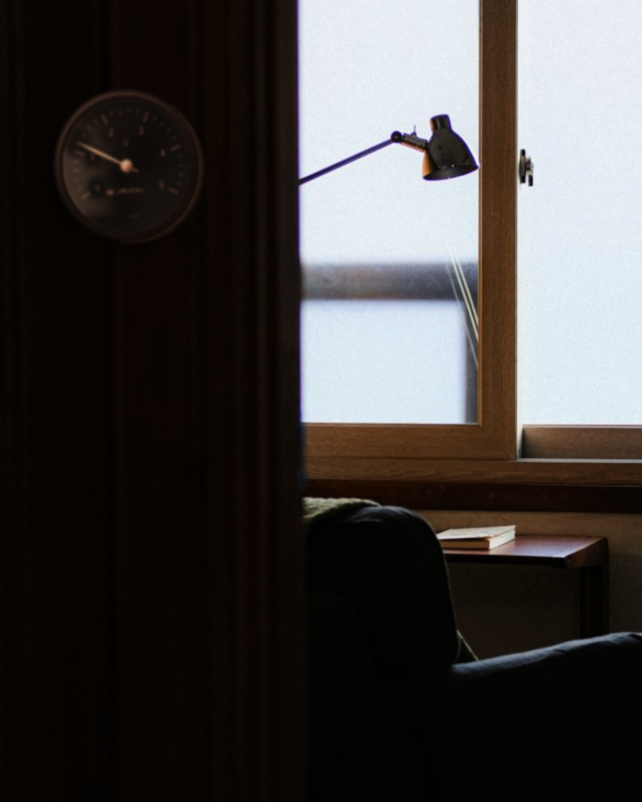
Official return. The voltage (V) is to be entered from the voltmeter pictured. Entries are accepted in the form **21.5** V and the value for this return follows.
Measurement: **1.2** V
